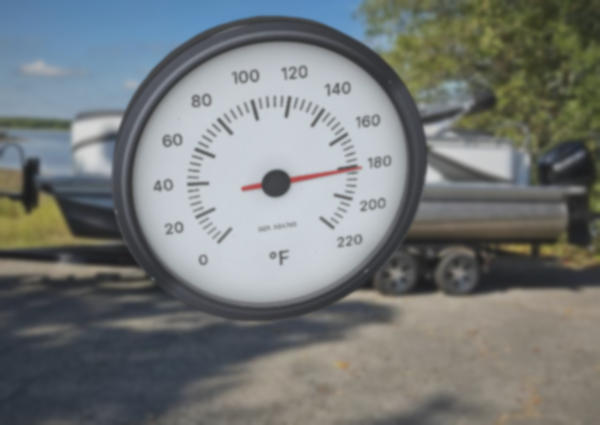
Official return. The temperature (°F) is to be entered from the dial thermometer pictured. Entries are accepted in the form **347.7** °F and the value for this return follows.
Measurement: **180** °F
